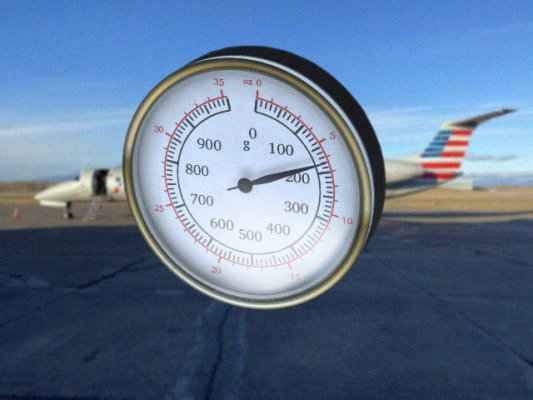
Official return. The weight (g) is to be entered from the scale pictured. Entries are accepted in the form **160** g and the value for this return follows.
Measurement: **180** g
